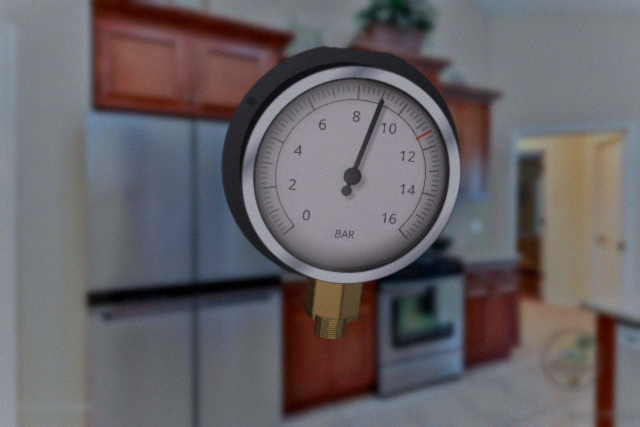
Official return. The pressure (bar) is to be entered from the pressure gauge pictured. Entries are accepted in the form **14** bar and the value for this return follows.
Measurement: **9** bar
